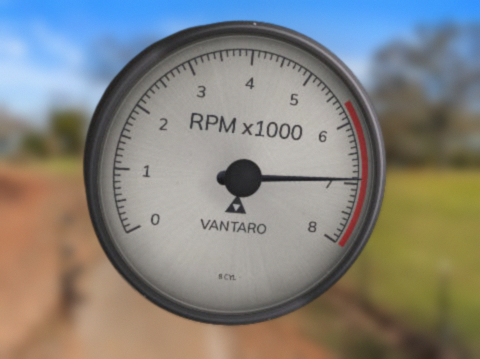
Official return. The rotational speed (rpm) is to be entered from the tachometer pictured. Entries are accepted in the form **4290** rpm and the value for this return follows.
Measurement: **6900** rpm
